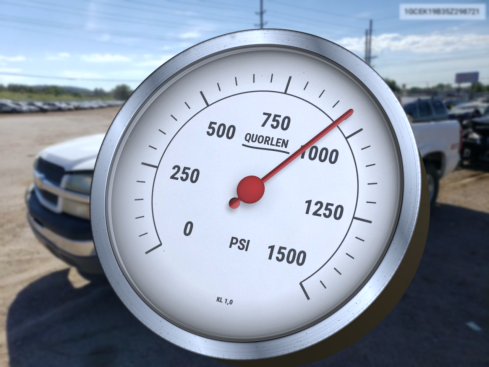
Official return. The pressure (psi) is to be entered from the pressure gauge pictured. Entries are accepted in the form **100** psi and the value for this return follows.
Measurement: **950** psi
